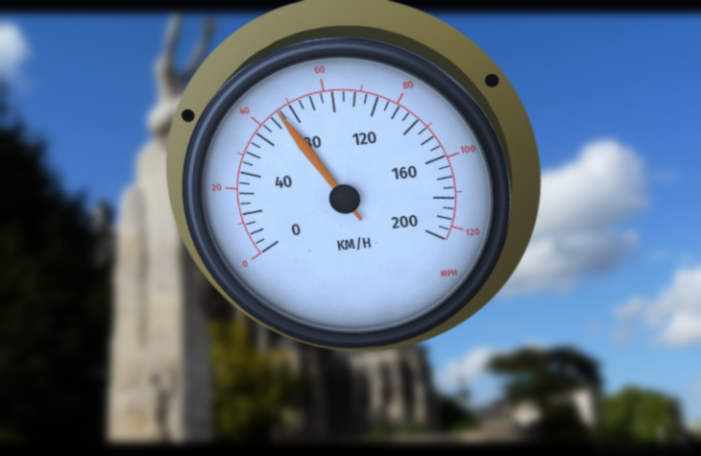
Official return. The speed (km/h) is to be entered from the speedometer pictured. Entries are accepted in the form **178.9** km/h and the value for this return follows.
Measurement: **75** km/h
